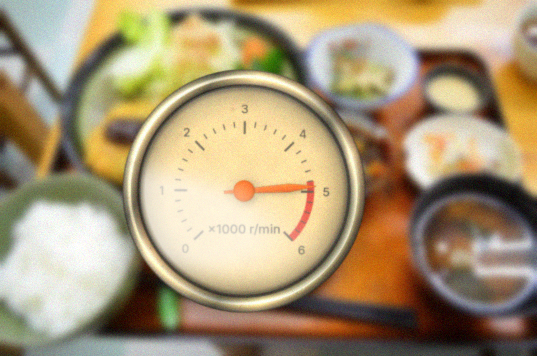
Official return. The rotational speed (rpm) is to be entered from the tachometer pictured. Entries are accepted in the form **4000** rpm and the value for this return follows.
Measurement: **4900** rpm
